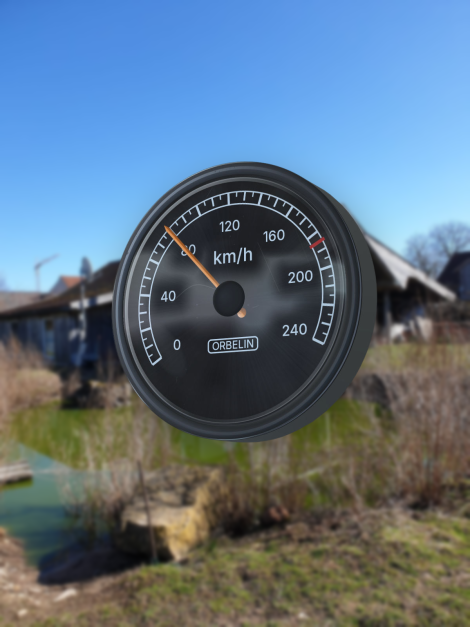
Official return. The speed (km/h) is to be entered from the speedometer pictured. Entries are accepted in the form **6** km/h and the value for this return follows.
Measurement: **80** km/h
